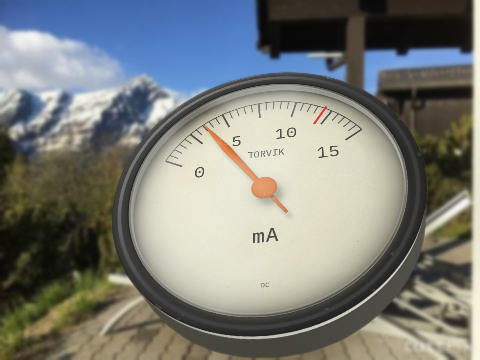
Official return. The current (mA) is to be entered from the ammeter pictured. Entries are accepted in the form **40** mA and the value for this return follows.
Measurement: **3.5** mA
